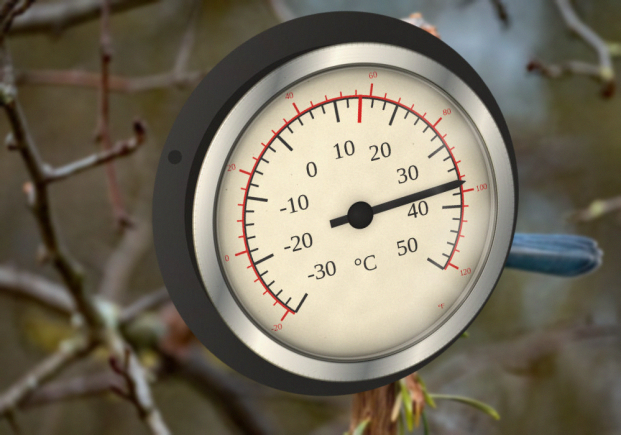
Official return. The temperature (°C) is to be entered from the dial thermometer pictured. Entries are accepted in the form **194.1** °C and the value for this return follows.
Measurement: **36** °C
